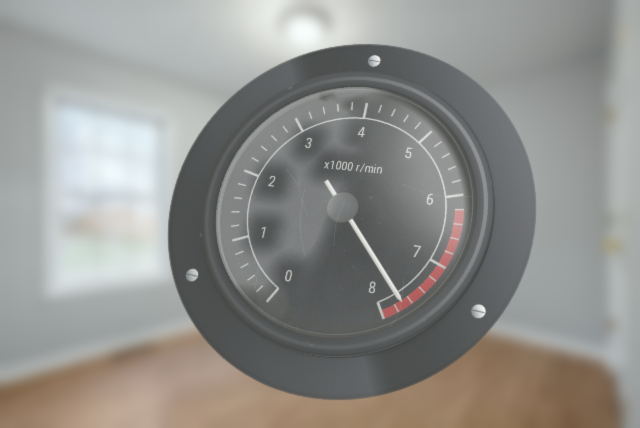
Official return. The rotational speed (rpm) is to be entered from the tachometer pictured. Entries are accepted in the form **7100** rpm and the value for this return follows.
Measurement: **7700** rpm
